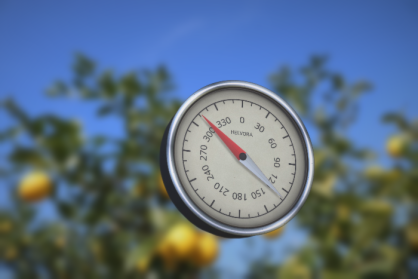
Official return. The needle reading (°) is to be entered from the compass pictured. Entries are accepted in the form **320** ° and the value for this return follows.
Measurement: **310** °
